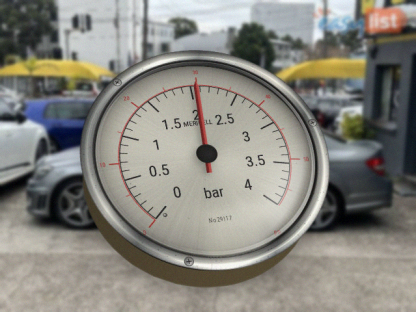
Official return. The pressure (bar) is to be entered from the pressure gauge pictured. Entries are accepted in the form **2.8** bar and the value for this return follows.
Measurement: **2.05** bar
